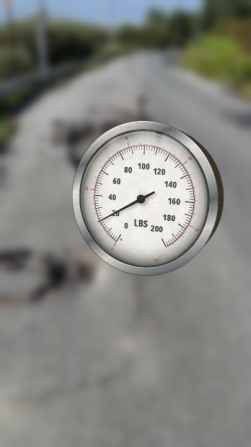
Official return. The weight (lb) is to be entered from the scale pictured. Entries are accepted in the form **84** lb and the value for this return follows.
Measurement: **20** lb
